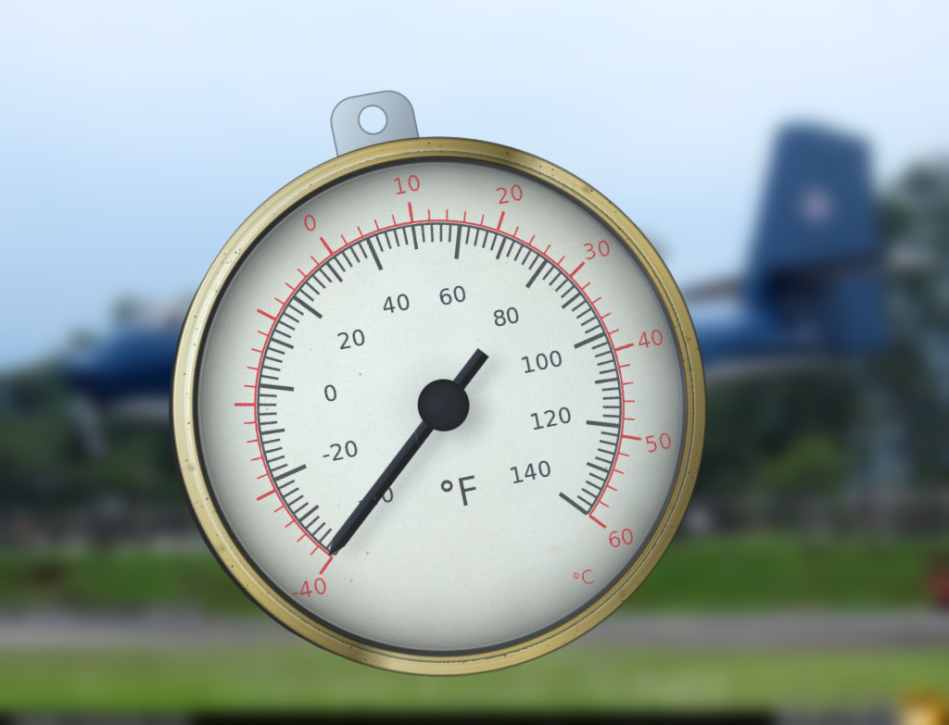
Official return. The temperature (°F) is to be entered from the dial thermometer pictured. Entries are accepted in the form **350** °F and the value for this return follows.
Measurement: **-39** °F
